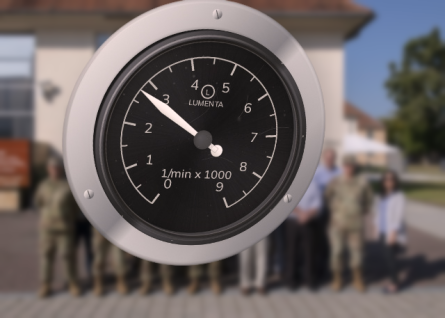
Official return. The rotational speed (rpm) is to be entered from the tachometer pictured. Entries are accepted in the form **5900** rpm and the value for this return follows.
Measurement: **2750** rpm
